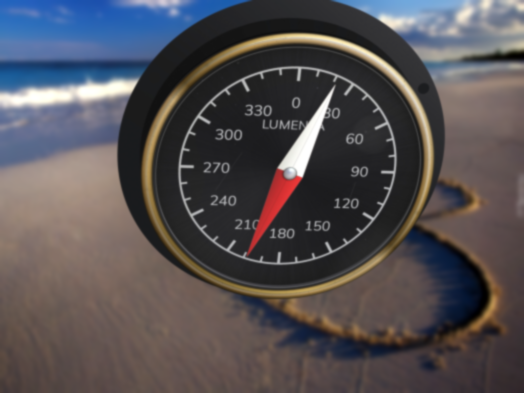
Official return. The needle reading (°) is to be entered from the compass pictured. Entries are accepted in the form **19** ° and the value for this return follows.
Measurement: **200** °
